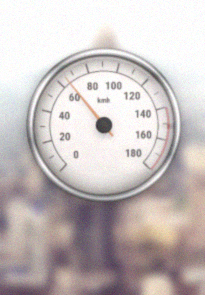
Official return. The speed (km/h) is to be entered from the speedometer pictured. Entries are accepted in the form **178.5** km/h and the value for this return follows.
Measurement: **65** km/h
